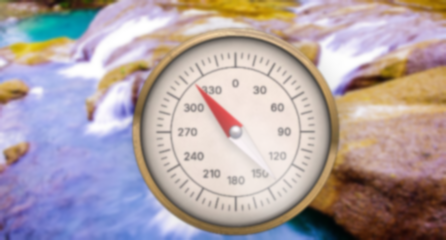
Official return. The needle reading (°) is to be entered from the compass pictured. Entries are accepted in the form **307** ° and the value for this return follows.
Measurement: **320** °
